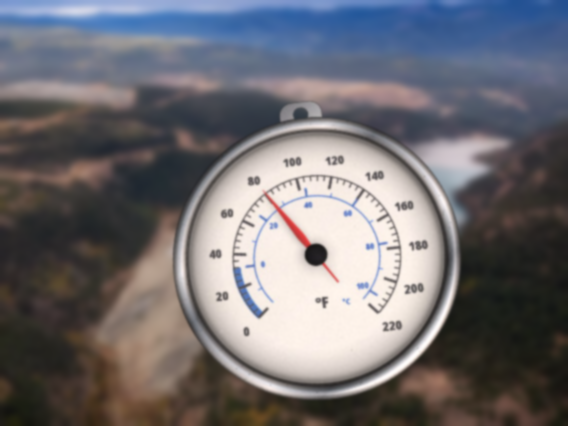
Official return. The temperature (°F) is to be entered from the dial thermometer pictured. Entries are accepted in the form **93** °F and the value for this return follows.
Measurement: **80** °F
